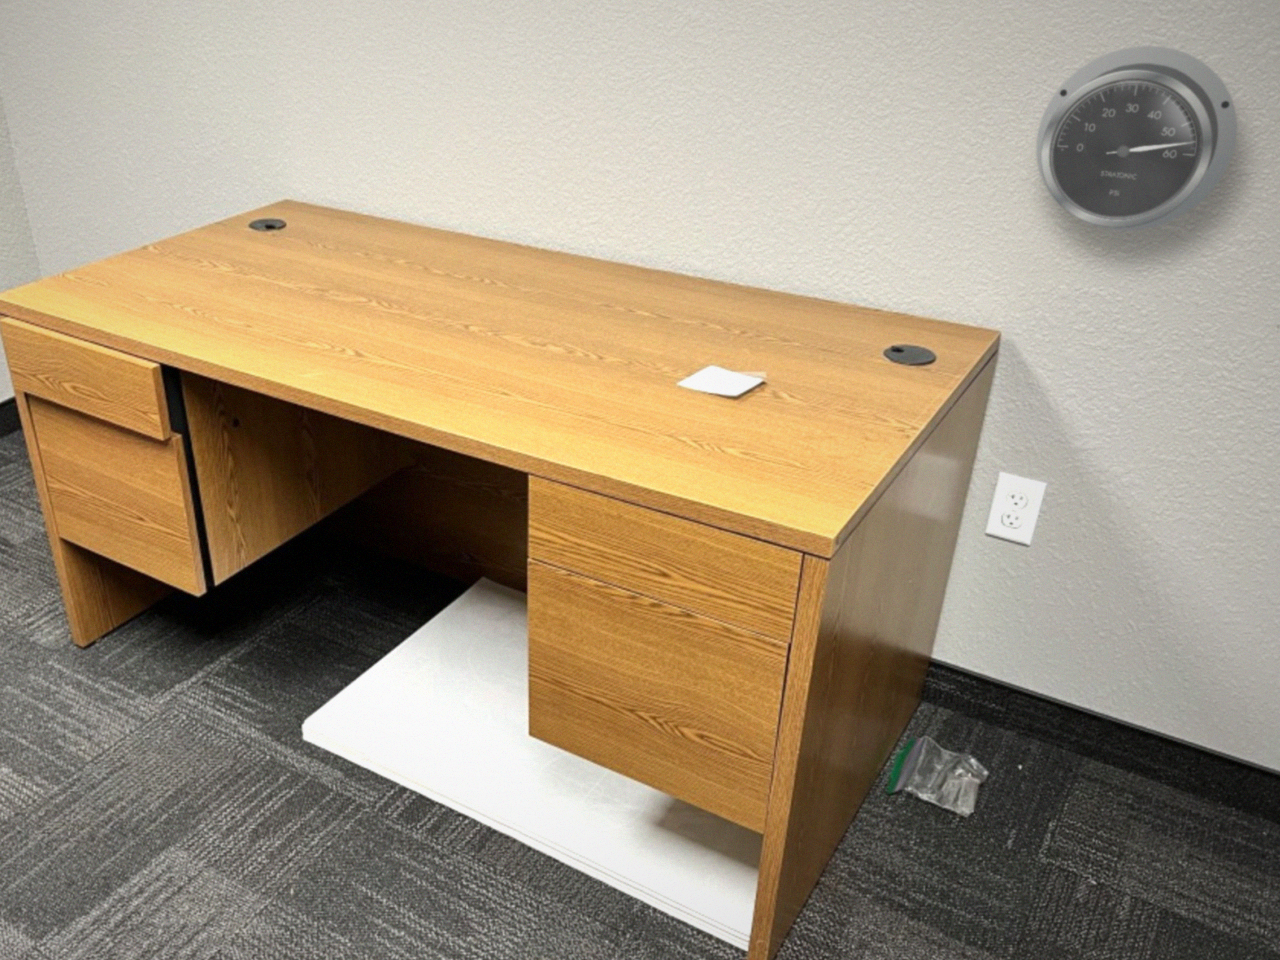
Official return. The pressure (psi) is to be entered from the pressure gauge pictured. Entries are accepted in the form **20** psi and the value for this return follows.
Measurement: **56** psi
